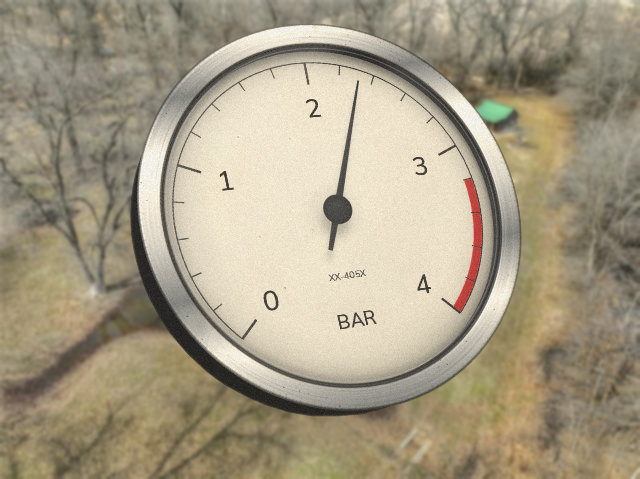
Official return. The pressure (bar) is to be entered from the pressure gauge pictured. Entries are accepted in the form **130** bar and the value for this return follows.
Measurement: **2.3** bar
